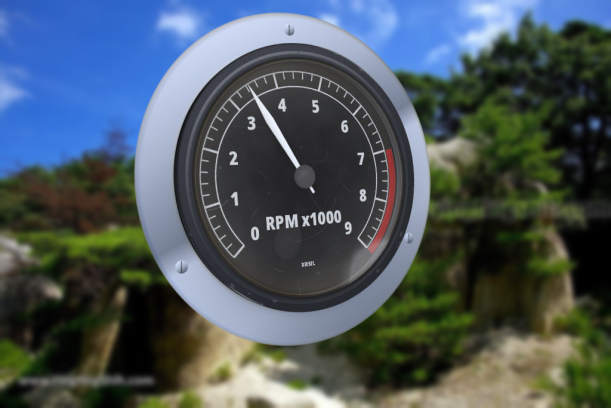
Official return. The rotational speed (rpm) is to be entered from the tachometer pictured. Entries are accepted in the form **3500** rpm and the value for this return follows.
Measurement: **3400** rpm
